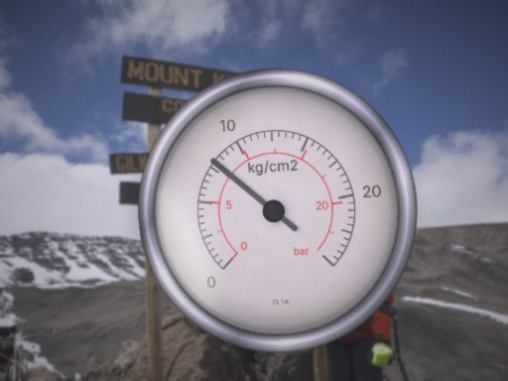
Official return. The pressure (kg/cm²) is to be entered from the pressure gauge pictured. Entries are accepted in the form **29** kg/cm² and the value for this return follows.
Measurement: **8** kg/cm²
